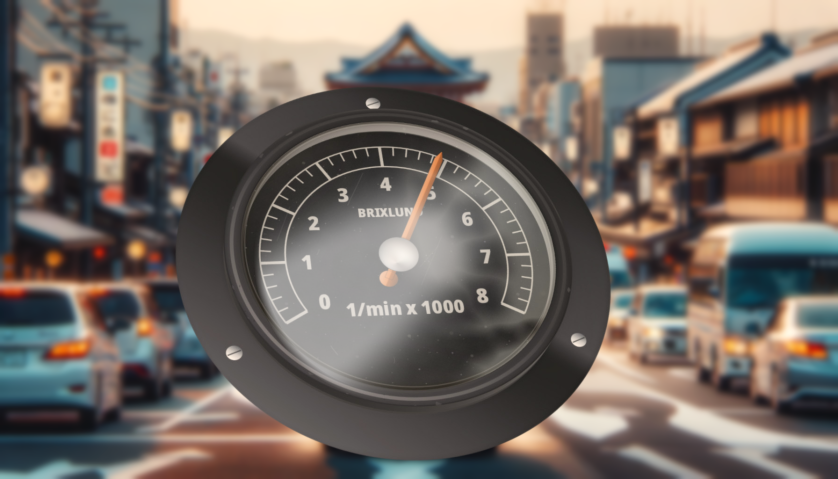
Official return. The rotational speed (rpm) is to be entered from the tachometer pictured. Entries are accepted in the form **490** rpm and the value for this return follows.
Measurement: **4900** rpm
